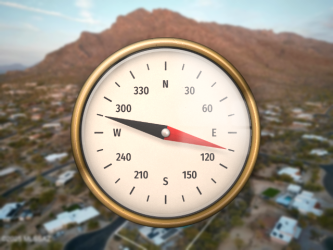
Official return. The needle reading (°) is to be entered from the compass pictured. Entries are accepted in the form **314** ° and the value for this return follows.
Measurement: **105** °
